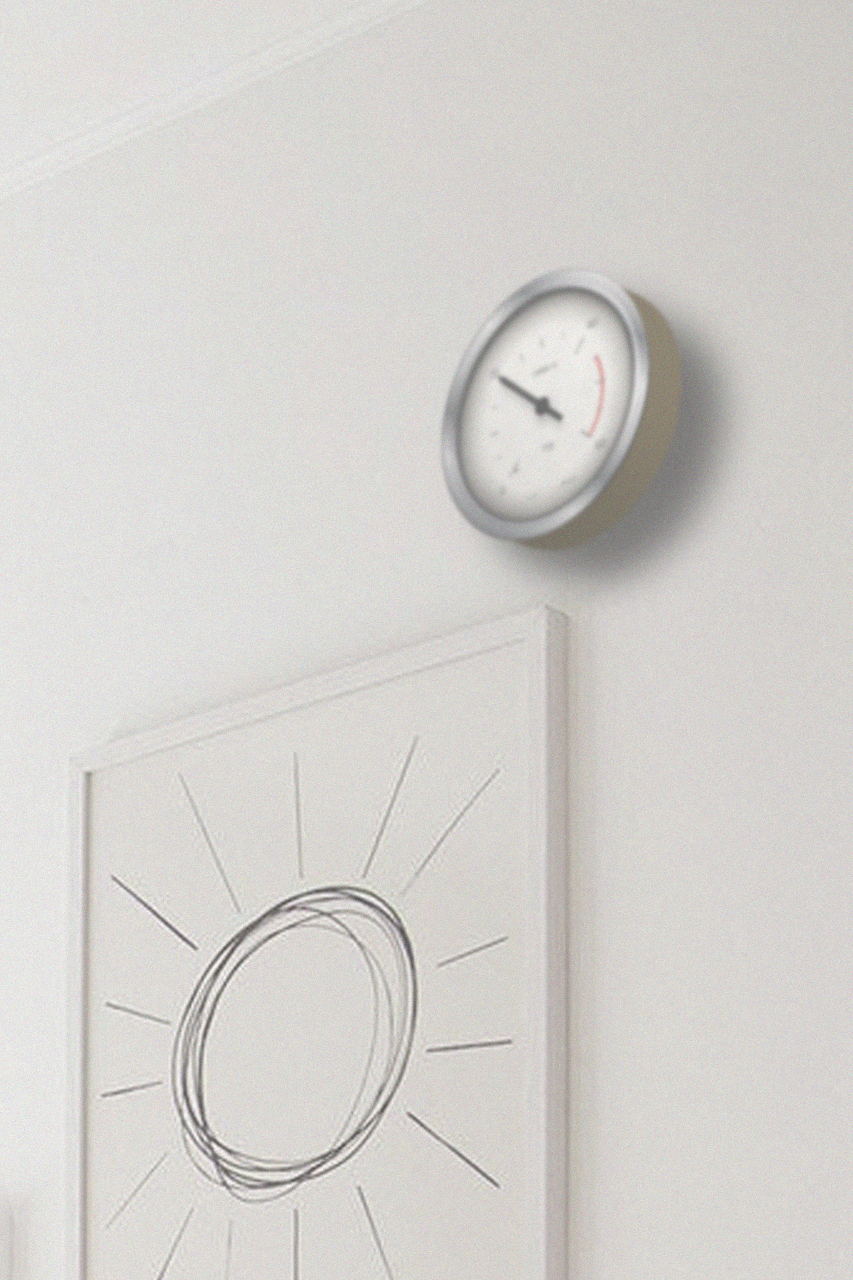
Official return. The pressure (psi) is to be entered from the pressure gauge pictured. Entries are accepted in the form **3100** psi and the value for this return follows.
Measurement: **20** psi
